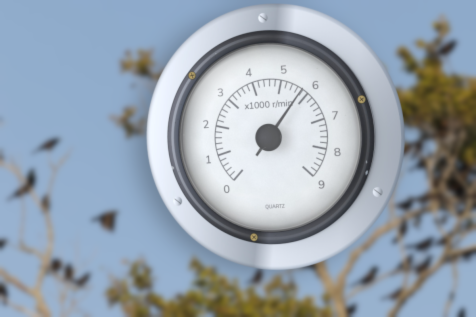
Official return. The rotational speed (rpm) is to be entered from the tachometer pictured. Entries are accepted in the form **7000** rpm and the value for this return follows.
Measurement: **5800** rpm
